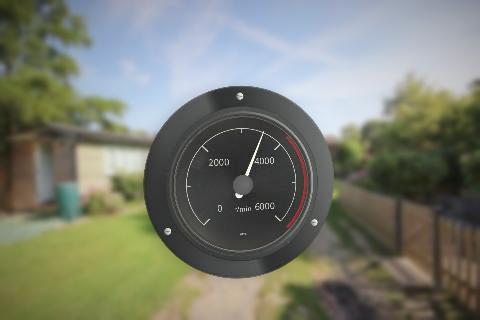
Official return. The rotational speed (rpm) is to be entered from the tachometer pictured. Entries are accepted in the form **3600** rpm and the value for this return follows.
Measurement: **3500** rpm
